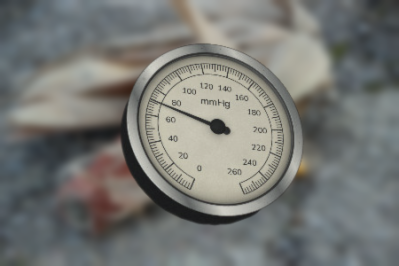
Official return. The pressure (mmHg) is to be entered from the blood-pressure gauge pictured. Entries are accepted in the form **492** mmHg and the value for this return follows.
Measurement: **70** mmHg
